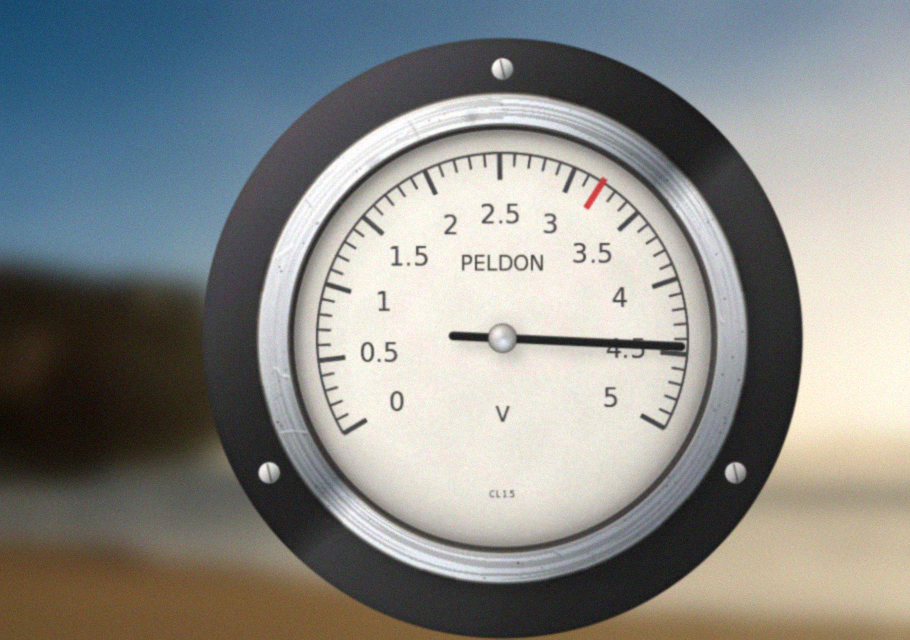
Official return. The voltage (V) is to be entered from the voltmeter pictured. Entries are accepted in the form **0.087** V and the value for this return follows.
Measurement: **4.45** V
